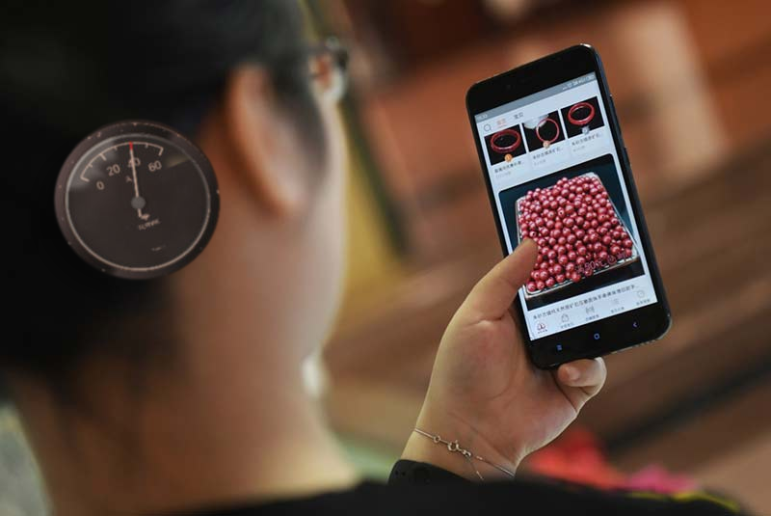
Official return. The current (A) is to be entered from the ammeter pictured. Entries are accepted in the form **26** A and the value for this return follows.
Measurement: **40** A
